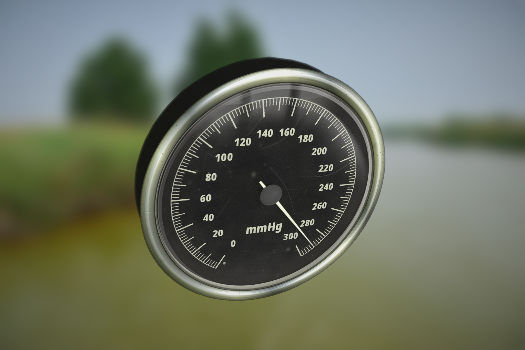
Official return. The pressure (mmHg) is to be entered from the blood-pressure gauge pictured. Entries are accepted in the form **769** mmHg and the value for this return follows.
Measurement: **290** mmHg
